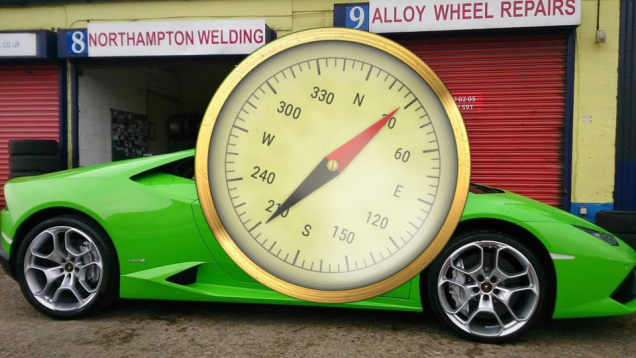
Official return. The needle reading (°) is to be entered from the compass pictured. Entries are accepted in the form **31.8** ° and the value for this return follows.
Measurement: **27.5** °
